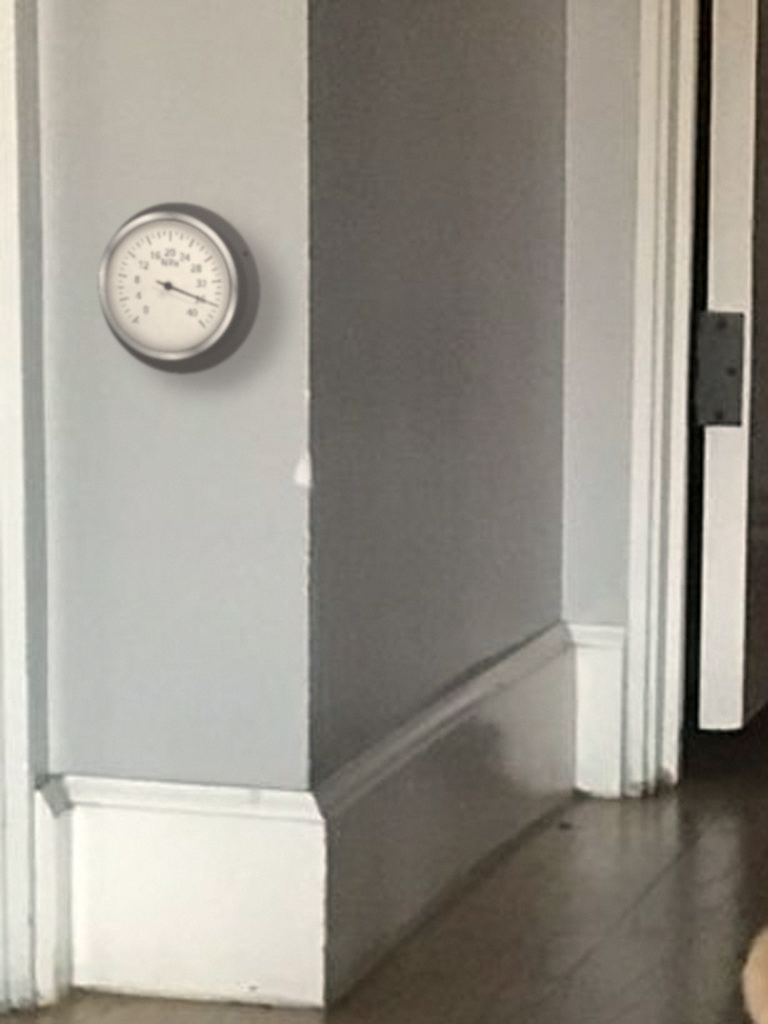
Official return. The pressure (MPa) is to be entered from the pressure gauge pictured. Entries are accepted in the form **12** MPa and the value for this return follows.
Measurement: **36** MPa
